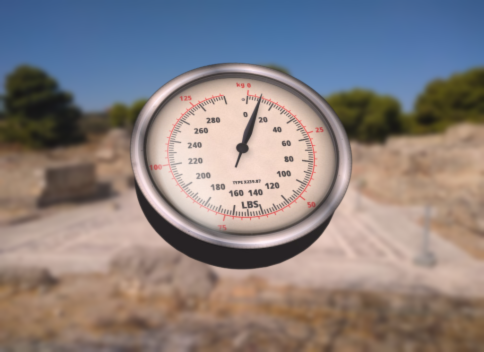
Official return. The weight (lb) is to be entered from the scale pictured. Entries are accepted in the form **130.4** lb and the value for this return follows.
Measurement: **10** lb
